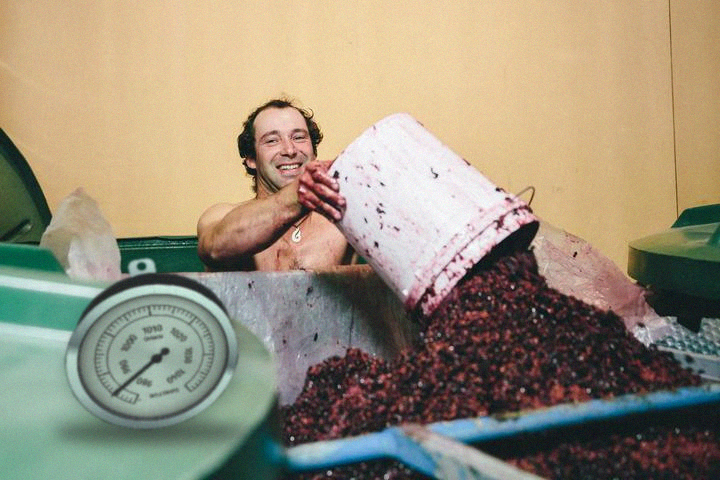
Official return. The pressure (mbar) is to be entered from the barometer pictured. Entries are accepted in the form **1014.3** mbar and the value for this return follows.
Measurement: **985** mbar
